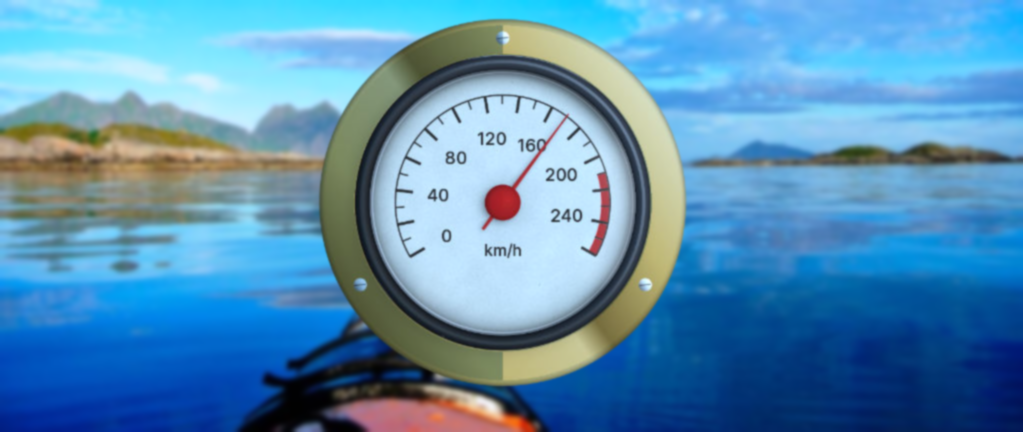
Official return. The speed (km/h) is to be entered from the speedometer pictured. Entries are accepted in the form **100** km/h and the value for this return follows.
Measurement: **170** km/h
